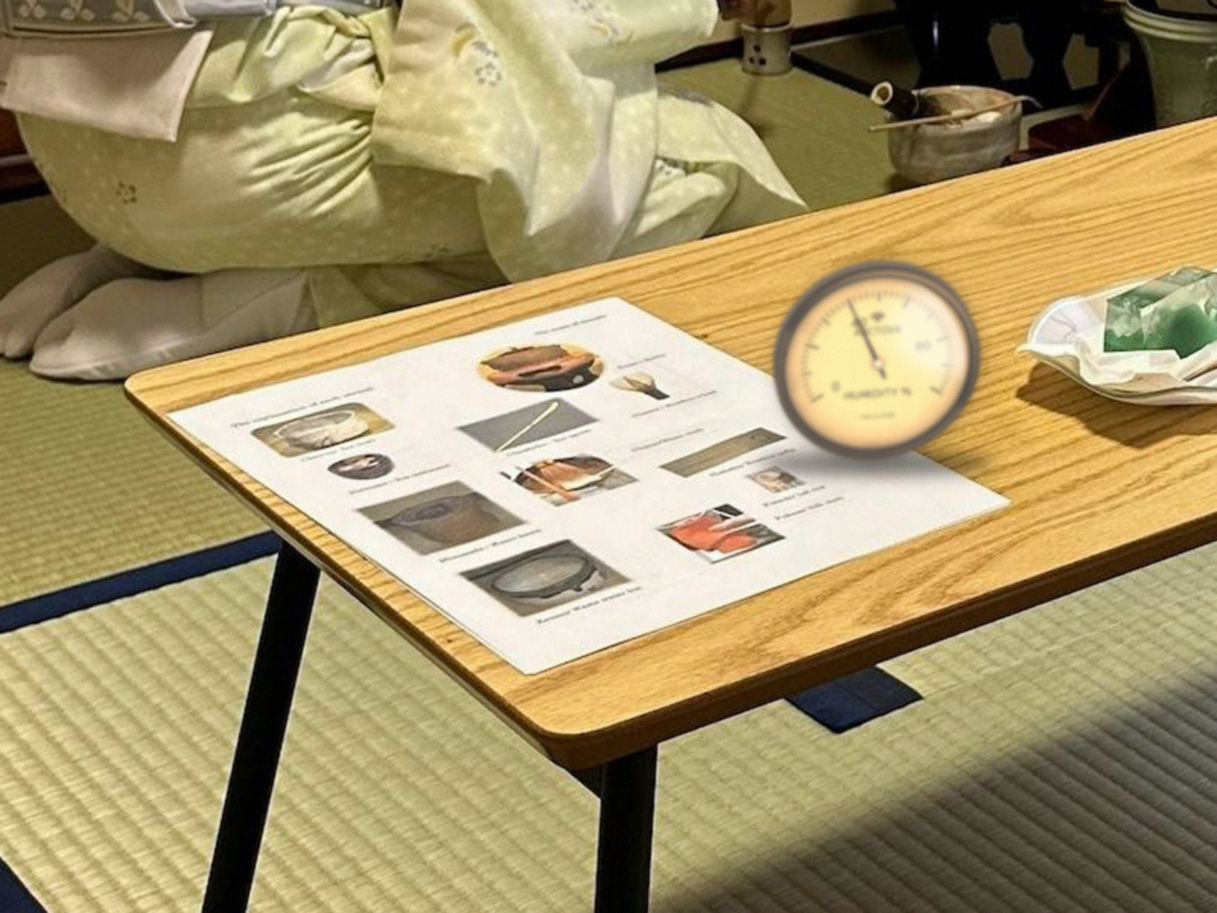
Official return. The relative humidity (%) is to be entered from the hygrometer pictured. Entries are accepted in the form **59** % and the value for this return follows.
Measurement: **40** %
